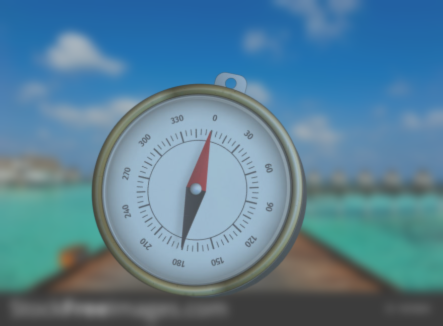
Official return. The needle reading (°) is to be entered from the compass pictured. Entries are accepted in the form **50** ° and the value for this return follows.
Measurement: **0** °
